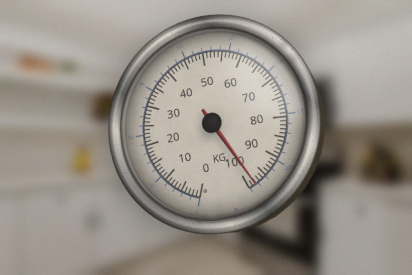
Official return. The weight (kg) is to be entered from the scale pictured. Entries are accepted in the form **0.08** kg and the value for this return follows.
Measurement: **98** kg
